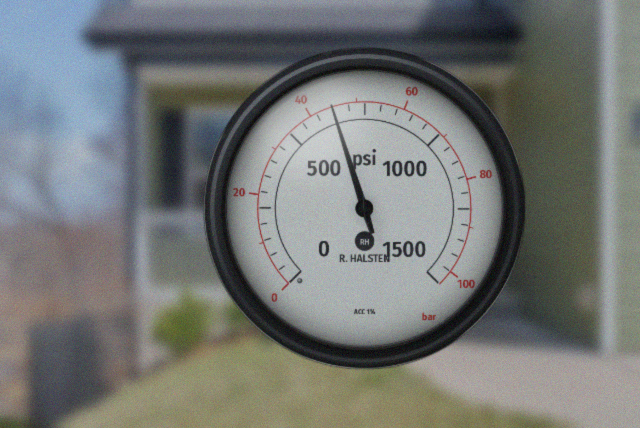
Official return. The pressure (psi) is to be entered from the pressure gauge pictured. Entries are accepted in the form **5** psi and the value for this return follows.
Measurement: **650** psi
